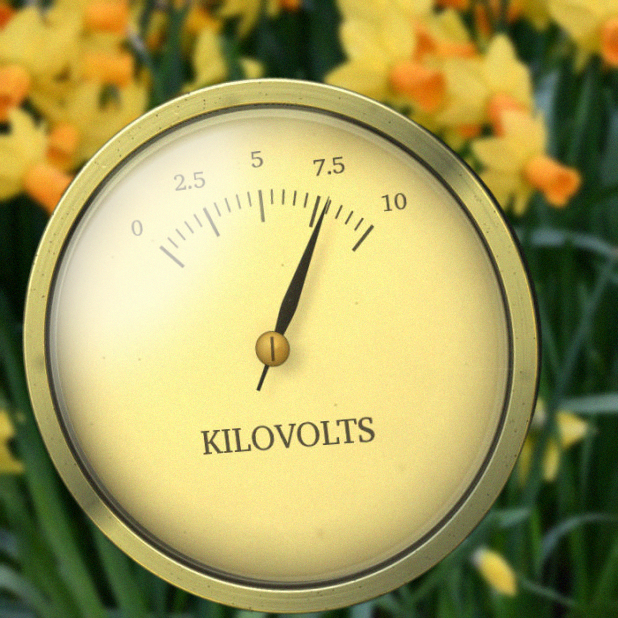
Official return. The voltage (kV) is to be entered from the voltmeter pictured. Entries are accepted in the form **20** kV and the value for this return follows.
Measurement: **8** kV
